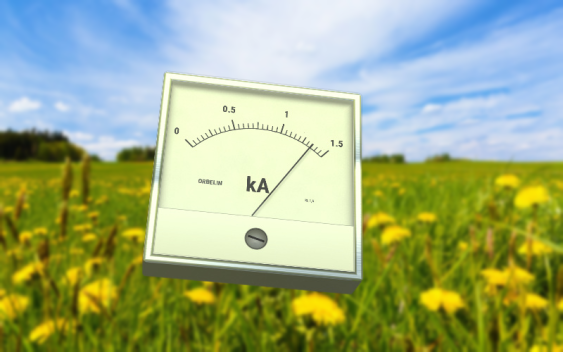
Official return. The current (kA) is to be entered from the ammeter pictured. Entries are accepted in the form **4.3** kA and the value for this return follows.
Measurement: **1.35** kA
